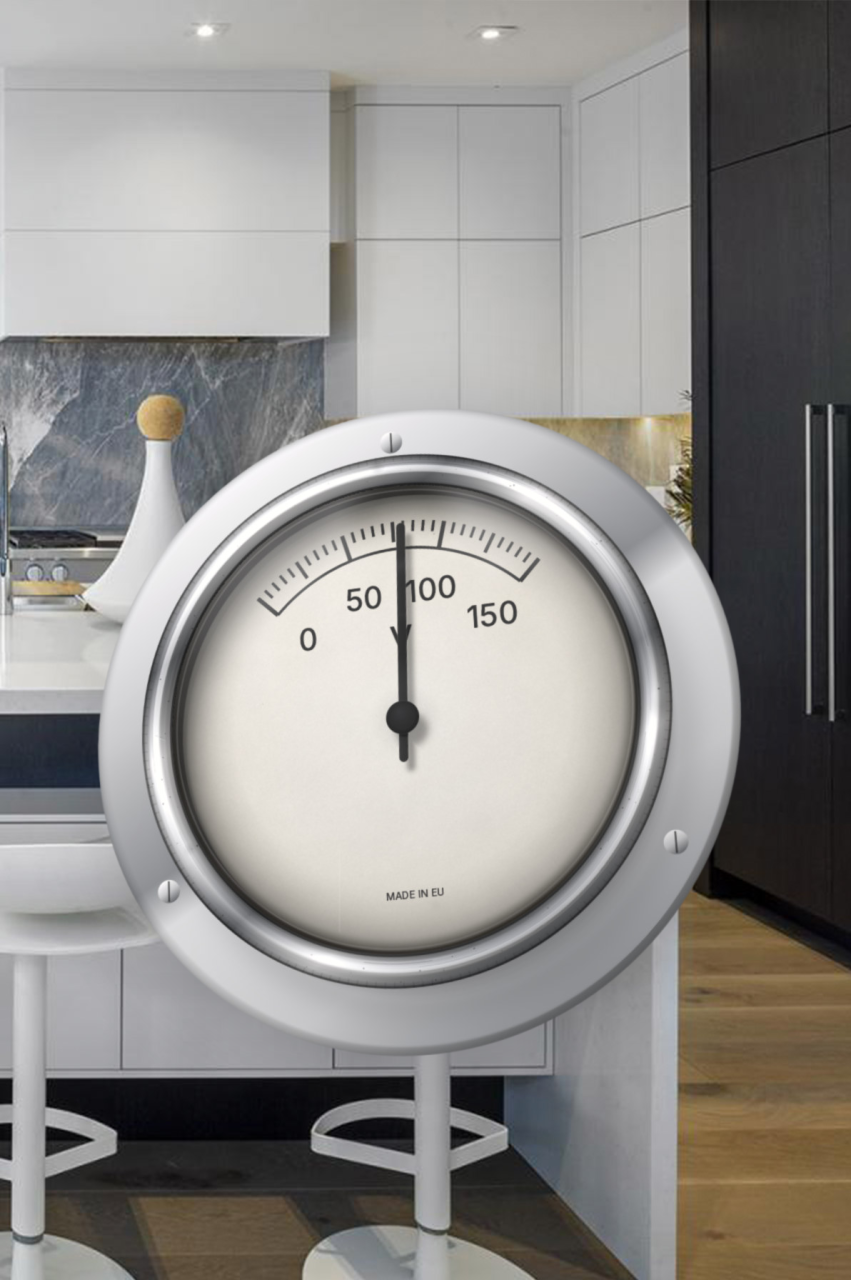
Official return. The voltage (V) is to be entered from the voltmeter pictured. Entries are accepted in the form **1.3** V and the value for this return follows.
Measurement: **80** V
